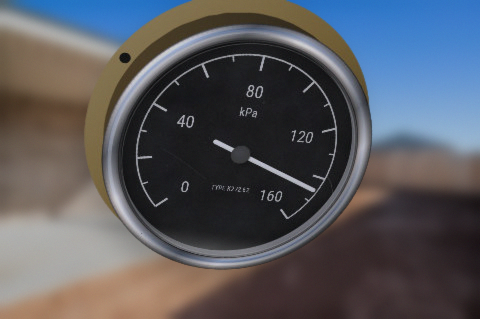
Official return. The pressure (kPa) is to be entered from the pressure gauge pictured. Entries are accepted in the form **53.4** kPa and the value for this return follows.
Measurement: **145** kPa
